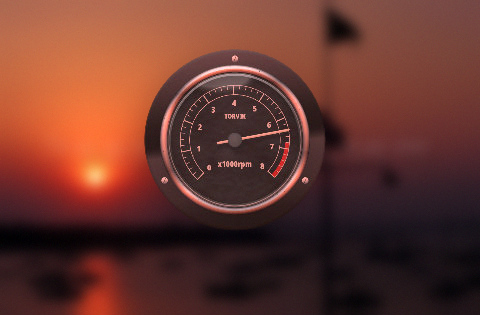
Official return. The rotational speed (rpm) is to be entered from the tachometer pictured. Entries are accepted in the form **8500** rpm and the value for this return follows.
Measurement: **6400** rpm
